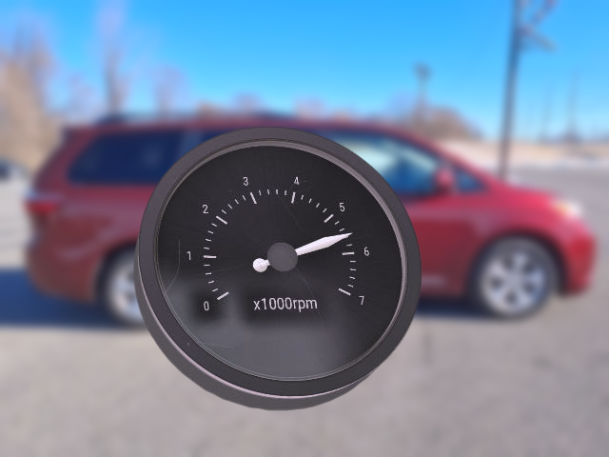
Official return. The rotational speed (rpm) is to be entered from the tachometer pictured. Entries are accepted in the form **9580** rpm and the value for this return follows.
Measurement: **5600** rpm
